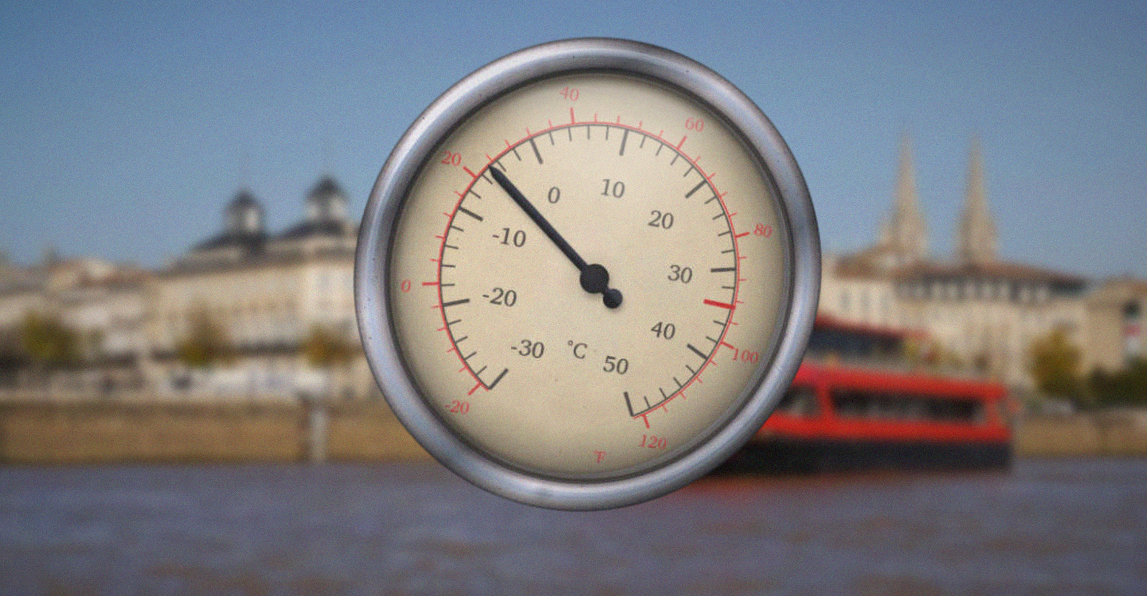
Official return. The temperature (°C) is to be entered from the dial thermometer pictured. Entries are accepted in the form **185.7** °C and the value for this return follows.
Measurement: **-5** °C
